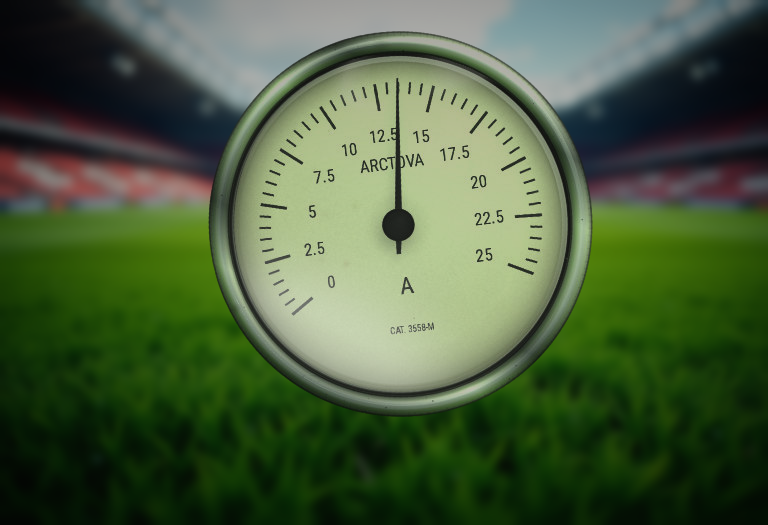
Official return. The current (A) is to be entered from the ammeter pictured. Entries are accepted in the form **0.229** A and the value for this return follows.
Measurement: **13.5** A
